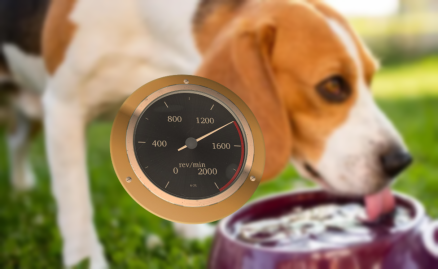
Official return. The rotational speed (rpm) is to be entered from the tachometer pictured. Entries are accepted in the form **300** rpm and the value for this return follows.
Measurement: **1400** rpm
